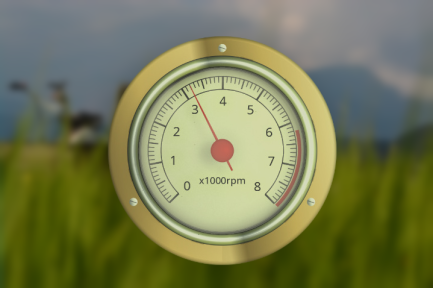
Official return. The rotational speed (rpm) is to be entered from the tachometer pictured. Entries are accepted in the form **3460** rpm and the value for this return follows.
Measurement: **3200** rpm
